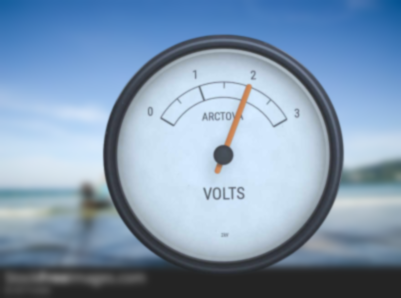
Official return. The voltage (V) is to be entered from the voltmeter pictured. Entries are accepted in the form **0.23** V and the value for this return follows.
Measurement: **2** V
